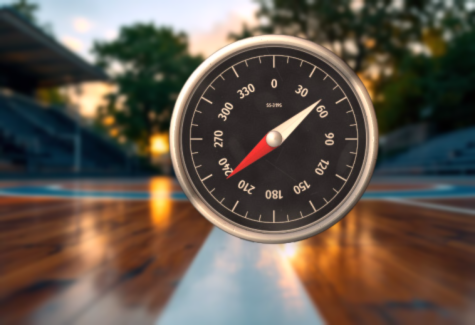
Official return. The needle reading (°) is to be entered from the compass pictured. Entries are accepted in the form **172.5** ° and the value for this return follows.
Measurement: **230** °
